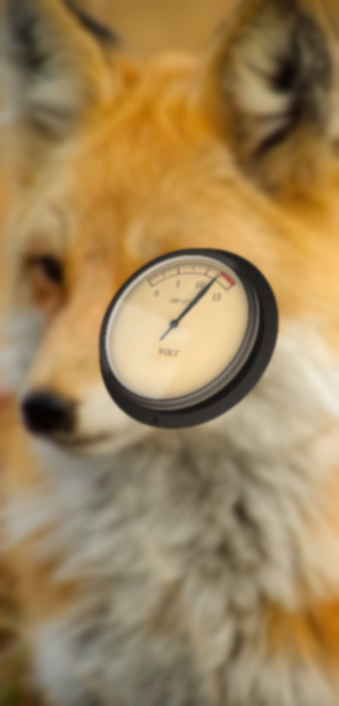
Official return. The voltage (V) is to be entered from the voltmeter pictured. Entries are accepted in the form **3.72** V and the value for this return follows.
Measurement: **12.5** V
